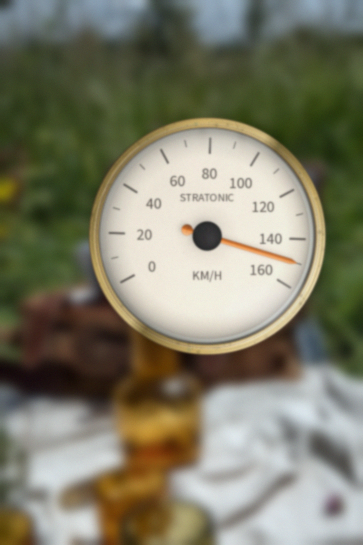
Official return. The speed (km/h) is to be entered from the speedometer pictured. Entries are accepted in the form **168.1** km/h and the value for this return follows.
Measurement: **150** km/h
